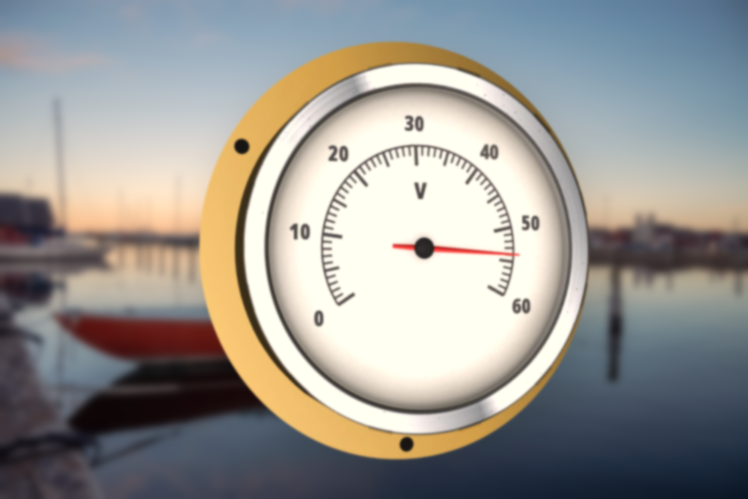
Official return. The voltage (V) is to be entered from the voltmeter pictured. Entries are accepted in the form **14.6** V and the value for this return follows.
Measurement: **54** V
